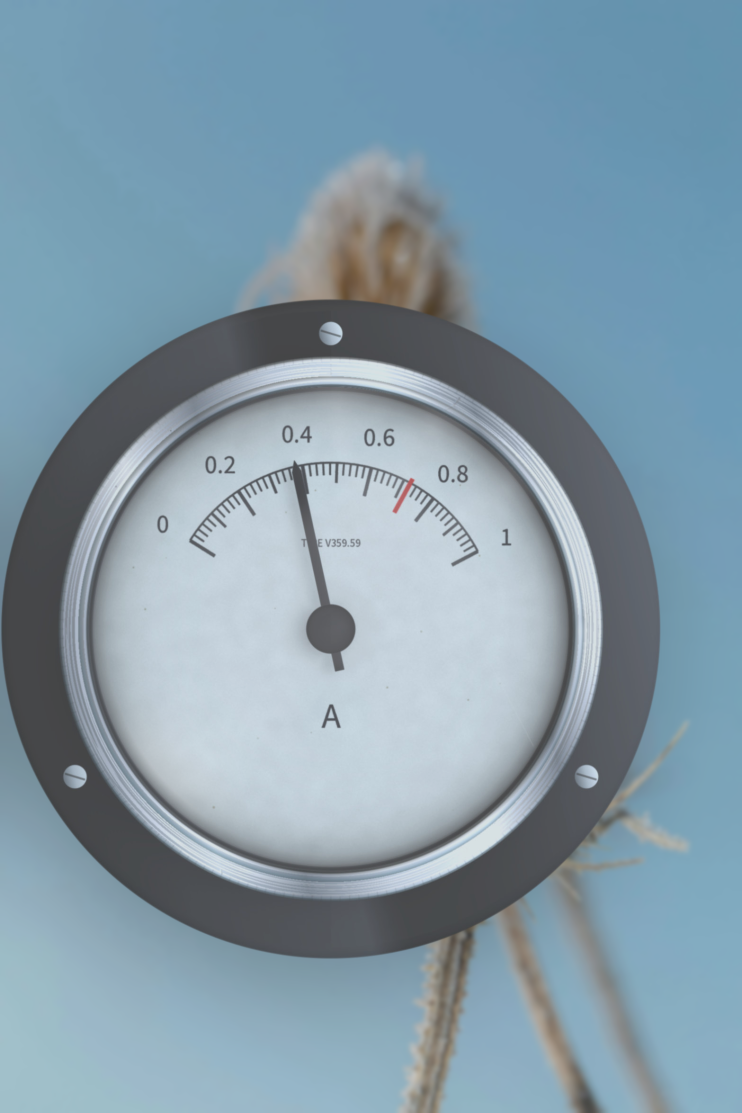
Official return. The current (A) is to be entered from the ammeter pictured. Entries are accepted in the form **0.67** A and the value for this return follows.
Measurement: **0.38** A
